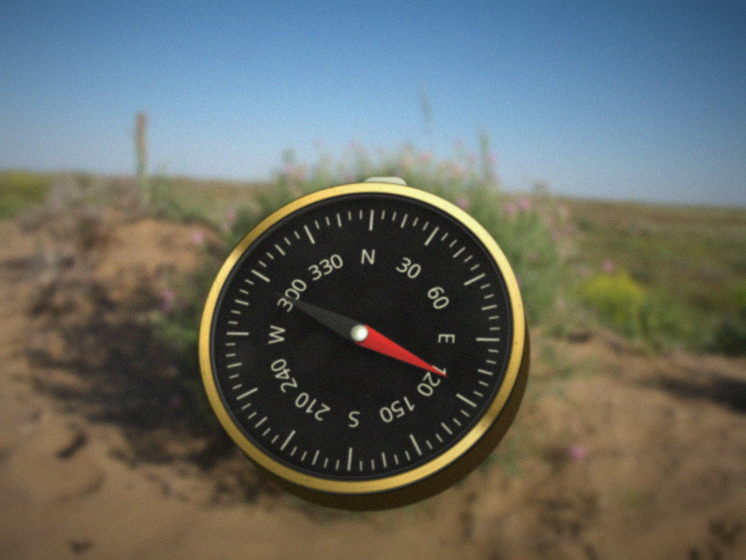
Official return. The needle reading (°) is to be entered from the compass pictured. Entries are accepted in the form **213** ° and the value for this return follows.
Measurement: **115** °
